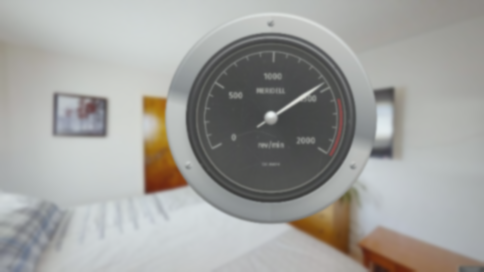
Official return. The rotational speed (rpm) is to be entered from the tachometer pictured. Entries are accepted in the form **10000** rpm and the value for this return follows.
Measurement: **1450** rpm
